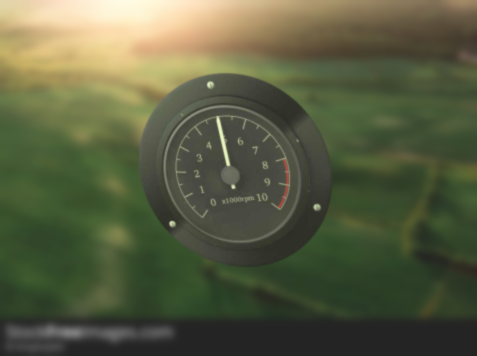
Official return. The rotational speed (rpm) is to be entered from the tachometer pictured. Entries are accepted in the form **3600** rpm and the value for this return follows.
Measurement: **5000** rpm
